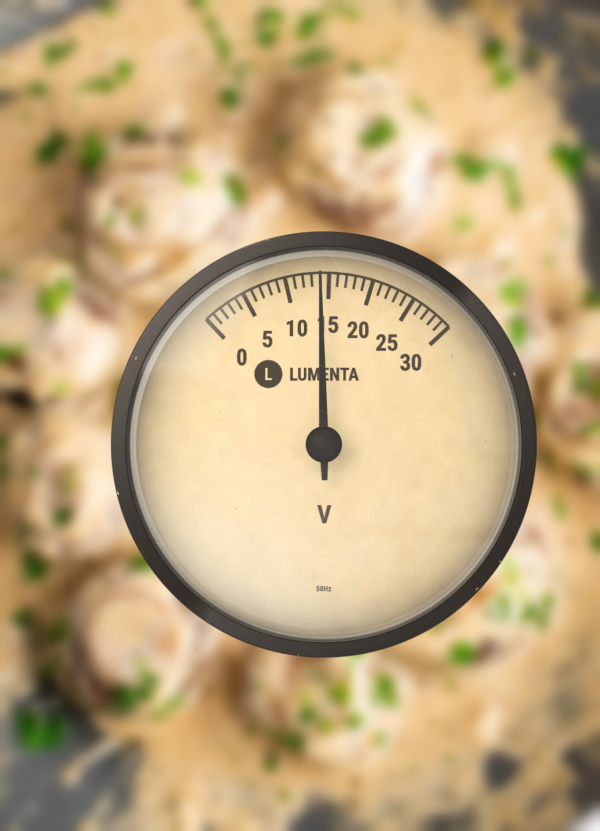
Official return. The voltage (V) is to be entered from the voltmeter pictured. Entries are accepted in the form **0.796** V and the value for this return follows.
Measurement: **14** V
